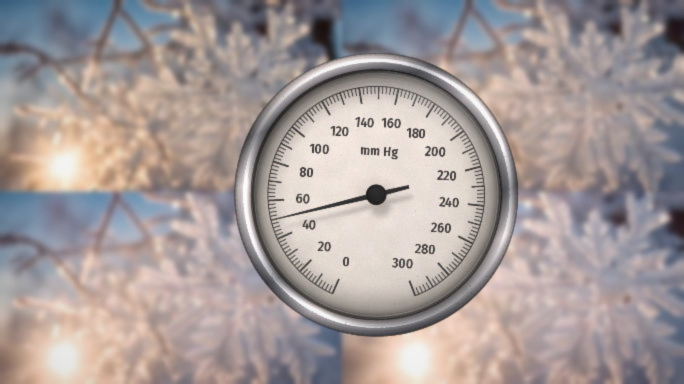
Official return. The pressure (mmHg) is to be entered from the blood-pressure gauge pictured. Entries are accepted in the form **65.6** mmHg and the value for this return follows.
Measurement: **50** mmHg
